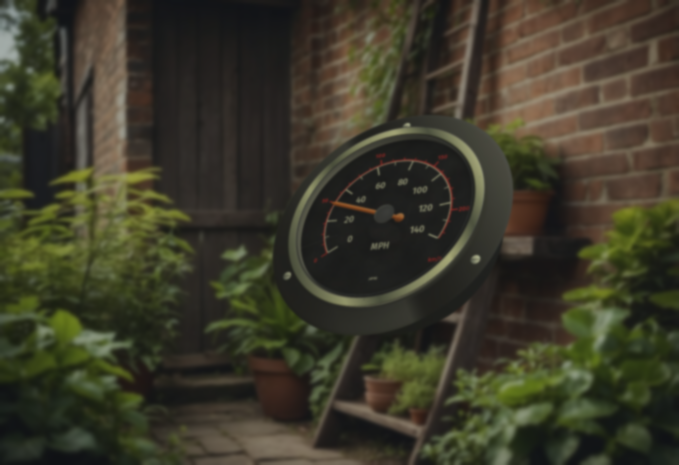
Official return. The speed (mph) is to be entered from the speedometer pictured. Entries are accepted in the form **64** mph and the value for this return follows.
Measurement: **30** mph
